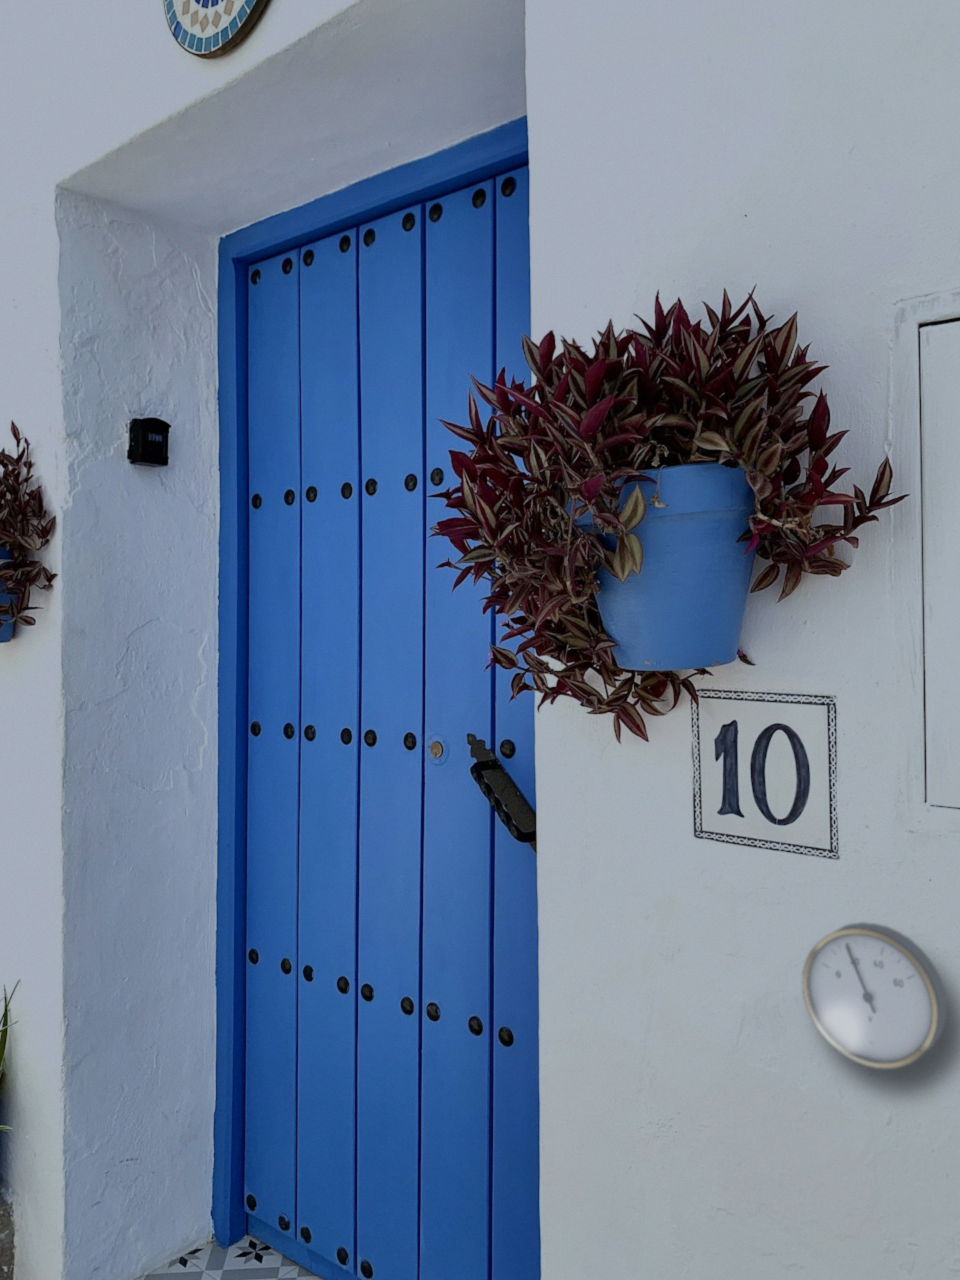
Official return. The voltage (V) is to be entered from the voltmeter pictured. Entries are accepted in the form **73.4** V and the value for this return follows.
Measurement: **20** V
